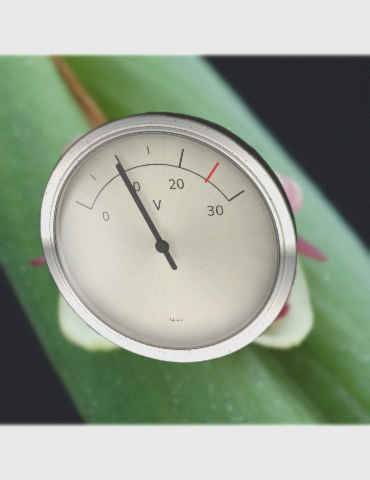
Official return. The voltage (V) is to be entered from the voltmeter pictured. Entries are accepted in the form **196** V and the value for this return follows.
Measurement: **10** V
